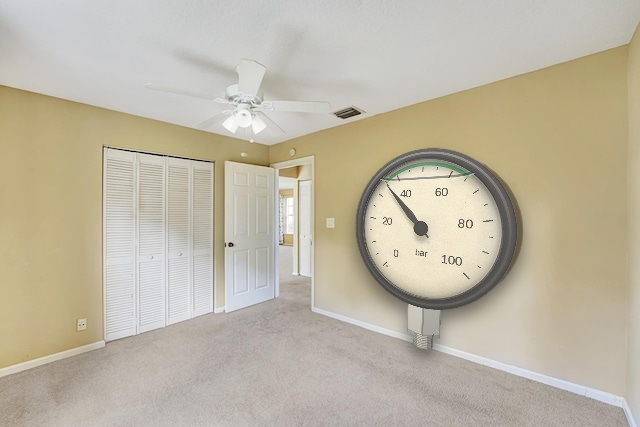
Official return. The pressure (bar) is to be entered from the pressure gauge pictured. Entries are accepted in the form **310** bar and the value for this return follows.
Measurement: **35** bar
